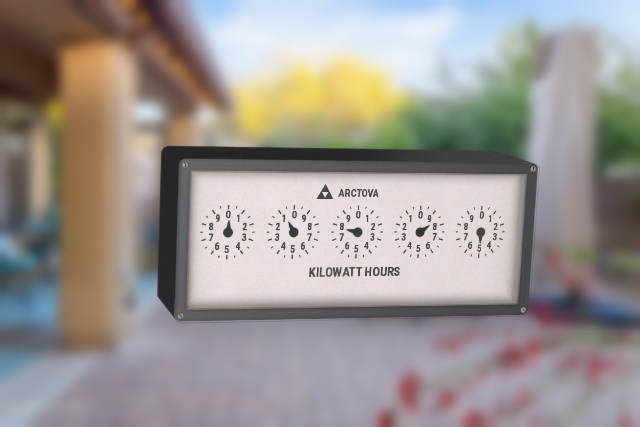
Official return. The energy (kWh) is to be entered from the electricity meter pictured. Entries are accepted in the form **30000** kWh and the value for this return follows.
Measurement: **785** kWh
